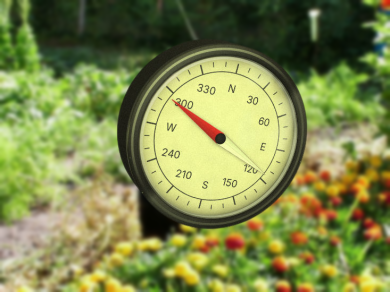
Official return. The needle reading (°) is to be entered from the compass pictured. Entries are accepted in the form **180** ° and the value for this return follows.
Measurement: **295** °
